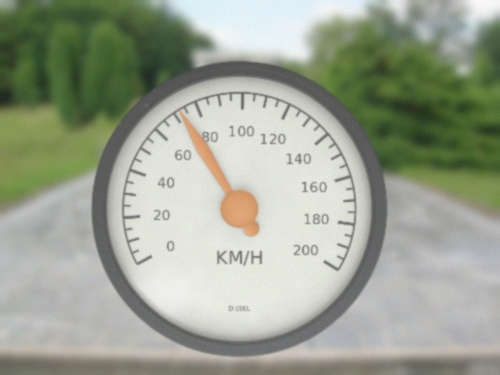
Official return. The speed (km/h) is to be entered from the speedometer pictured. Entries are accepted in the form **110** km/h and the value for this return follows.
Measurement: **72.5** km/h
